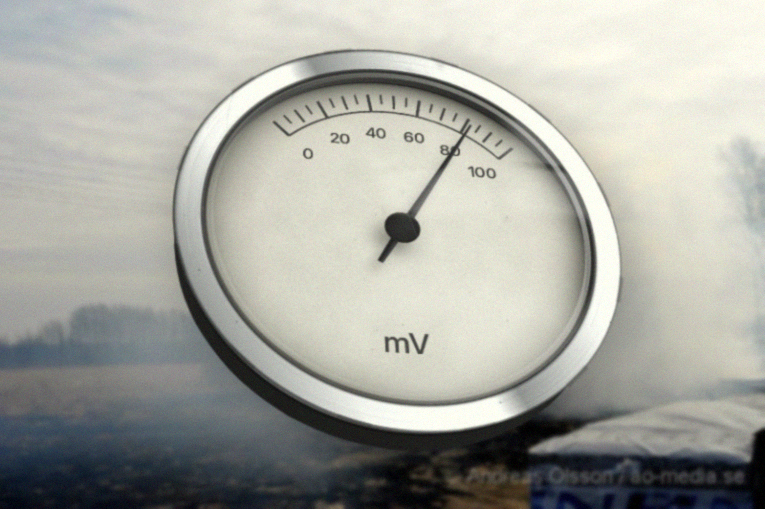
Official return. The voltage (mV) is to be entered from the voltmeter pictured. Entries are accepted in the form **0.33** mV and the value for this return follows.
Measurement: **82.5** mV
